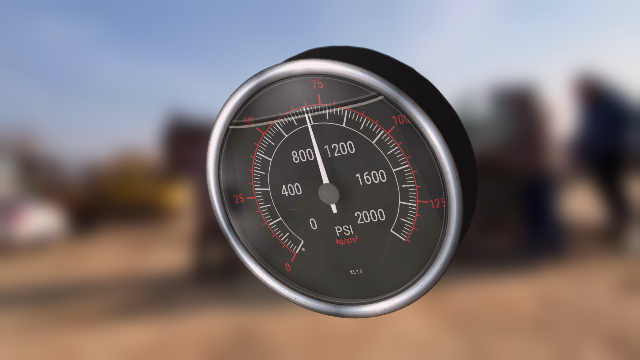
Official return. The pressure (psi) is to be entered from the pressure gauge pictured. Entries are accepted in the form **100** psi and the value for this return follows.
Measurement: **1000** psi
